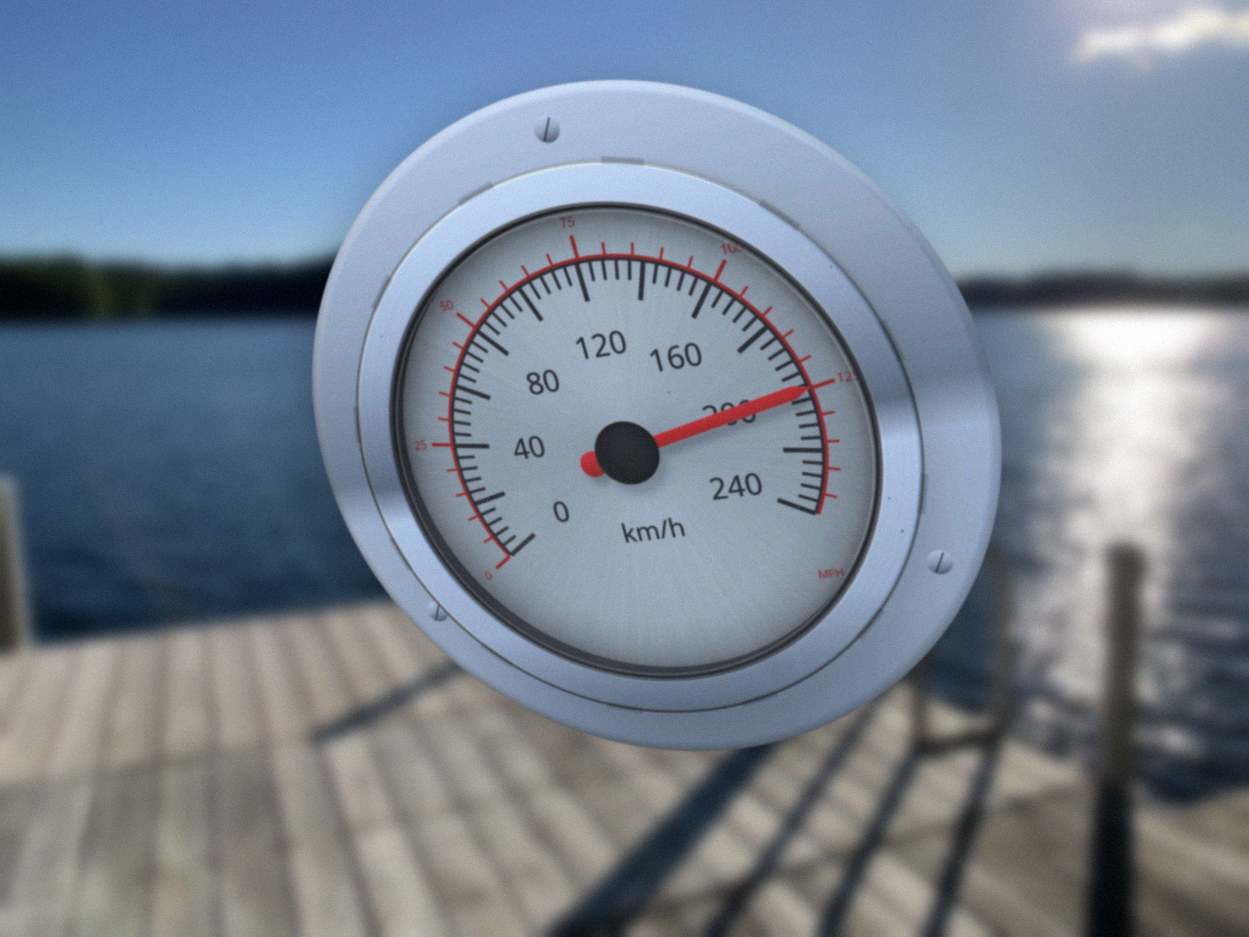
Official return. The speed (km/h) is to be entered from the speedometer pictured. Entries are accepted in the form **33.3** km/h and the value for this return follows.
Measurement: **200** km/h
